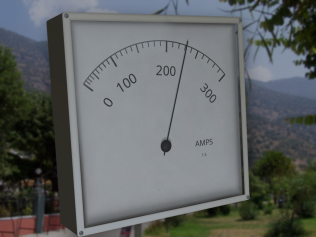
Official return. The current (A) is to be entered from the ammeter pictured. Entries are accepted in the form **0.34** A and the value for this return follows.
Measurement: **230** A
